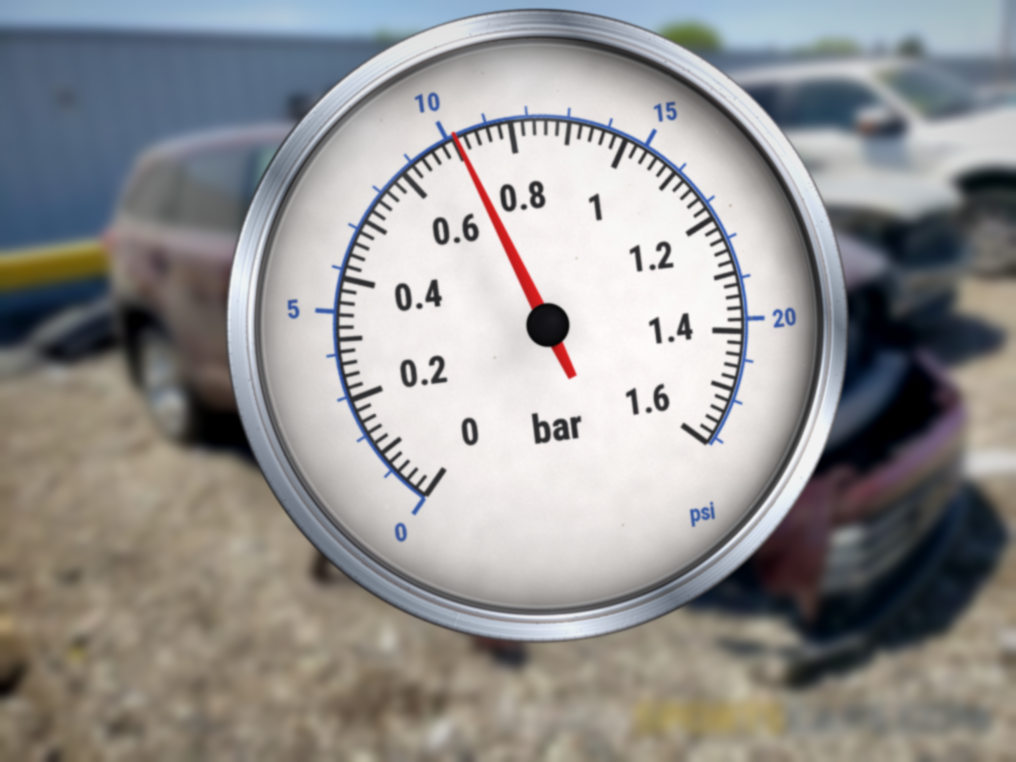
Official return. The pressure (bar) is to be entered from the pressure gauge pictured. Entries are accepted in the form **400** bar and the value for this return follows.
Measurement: **0.7** bar
